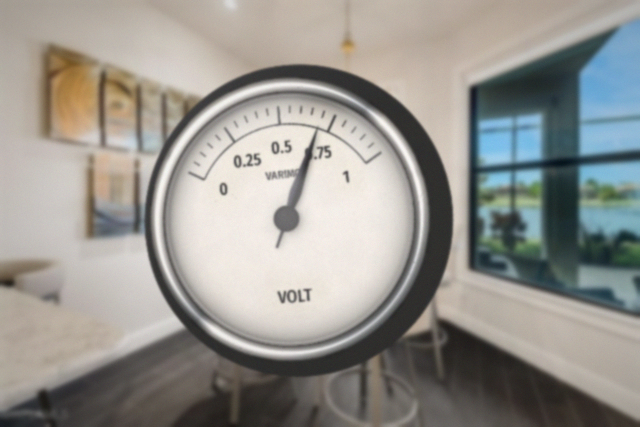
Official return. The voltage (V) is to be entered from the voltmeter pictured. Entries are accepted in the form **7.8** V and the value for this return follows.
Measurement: **0.7** V
